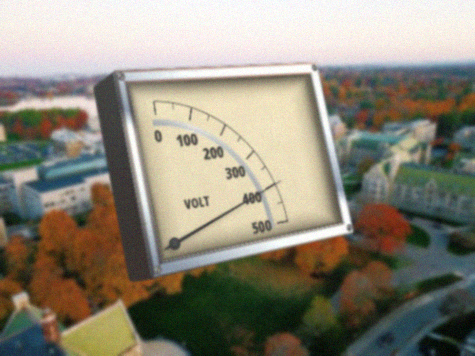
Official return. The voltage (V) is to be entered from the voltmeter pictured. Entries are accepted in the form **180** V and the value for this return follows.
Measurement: **400** V
